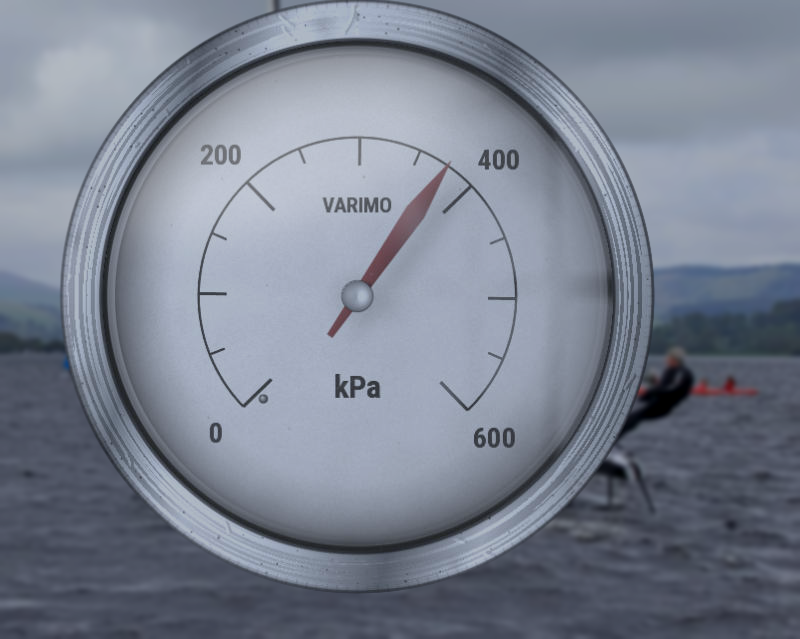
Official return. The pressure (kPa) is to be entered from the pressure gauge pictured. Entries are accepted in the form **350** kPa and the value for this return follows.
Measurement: **375** kPa
